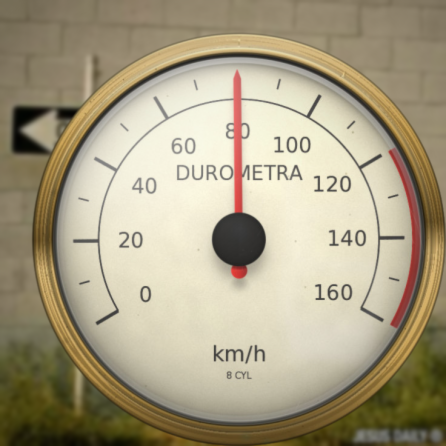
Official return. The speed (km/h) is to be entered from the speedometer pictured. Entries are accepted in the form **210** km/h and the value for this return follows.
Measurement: **80** km/h
